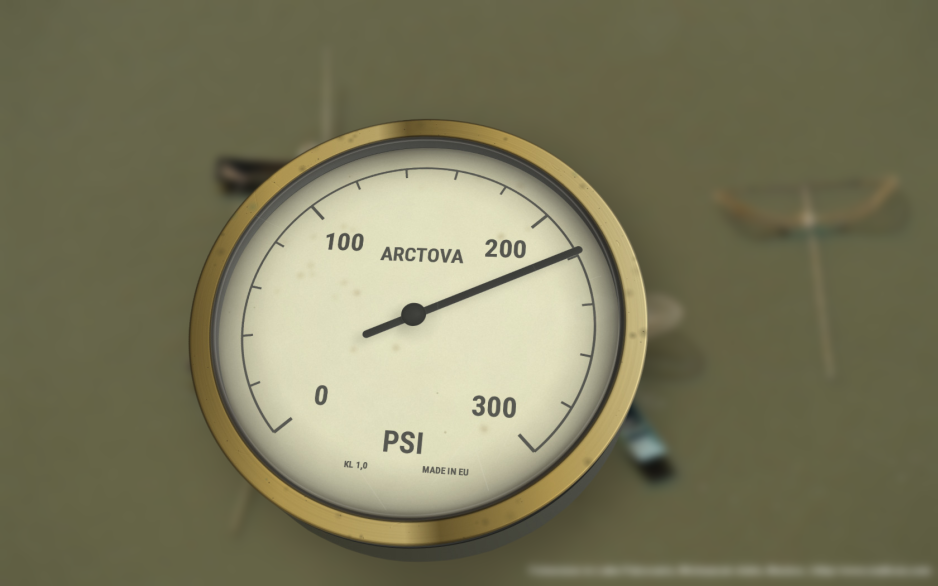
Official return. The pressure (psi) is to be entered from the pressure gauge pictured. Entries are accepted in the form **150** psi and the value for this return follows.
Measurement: **220** psi
